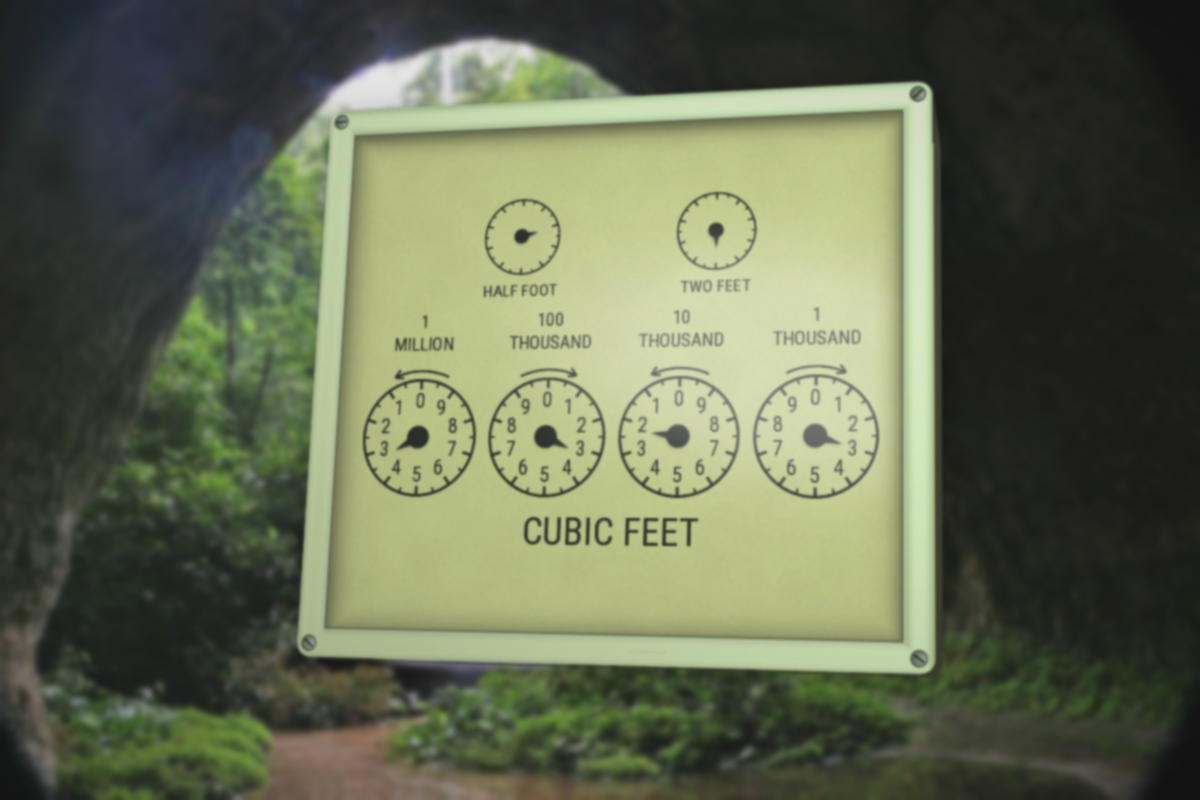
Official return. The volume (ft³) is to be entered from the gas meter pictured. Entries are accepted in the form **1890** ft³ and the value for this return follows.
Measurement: **332300** ft³
